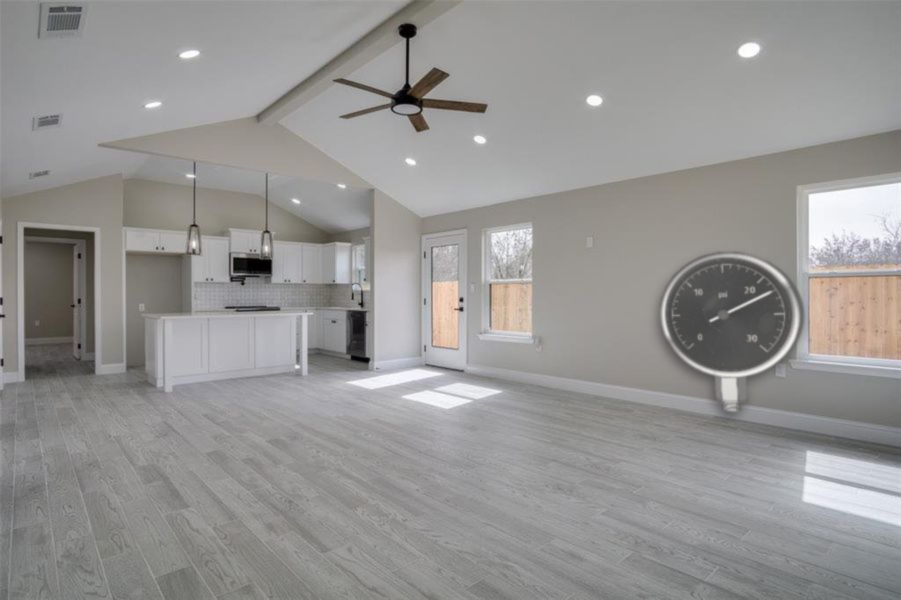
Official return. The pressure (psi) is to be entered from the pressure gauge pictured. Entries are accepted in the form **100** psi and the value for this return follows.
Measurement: **22** psi
